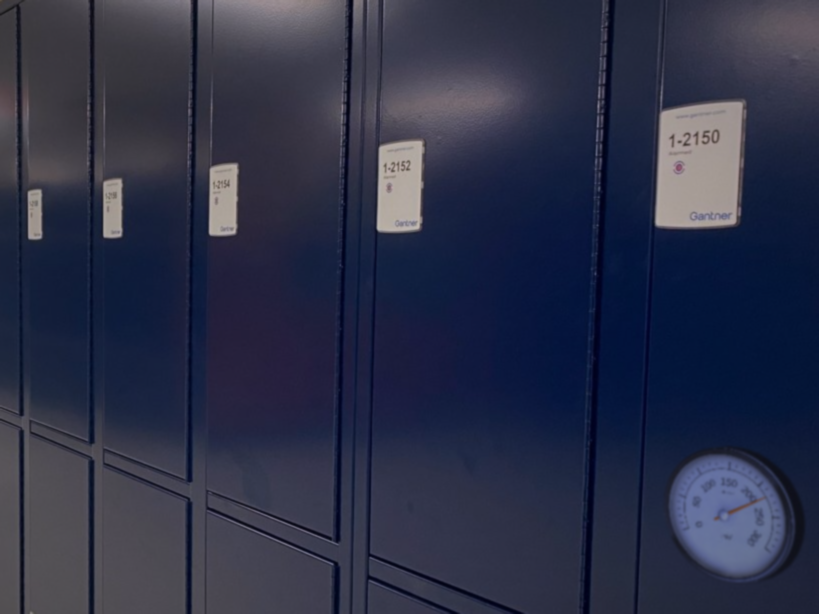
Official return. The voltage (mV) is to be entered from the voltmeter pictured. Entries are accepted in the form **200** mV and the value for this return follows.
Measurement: **220** mV
